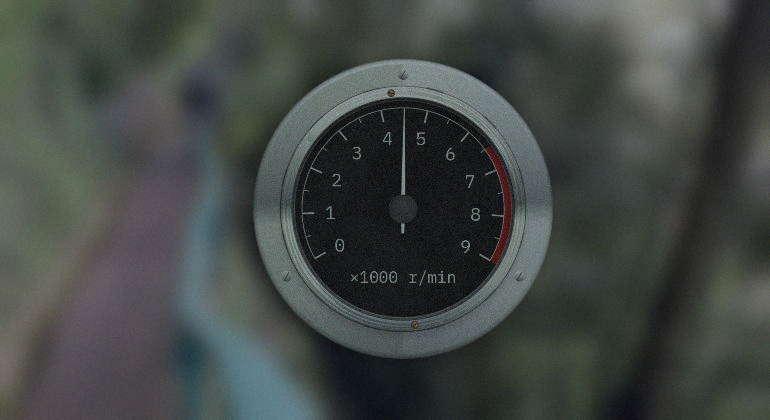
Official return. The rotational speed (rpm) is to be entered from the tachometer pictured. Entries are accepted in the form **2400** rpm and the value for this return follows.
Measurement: **4500** rpm
